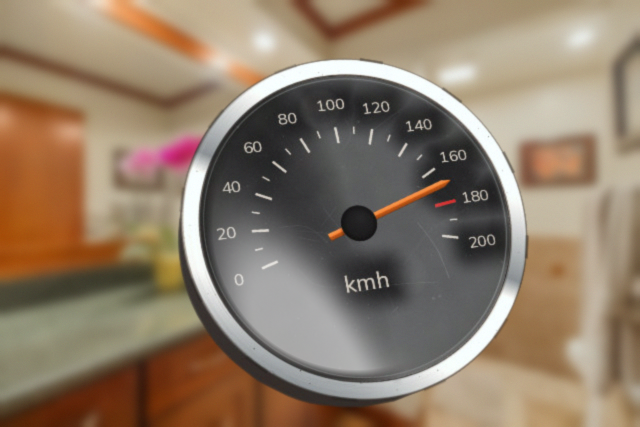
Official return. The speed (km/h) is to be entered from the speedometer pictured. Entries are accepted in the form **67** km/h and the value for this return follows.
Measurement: **170** km/h
